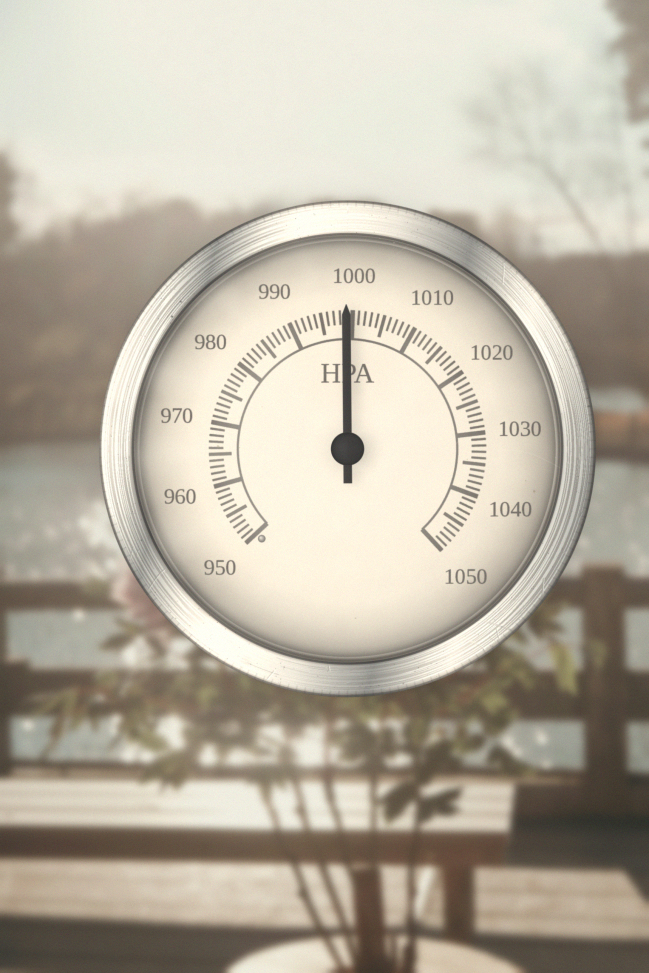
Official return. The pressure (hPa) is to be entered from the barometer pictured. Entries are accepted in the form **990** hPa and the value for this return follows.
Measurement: **999** hPa
